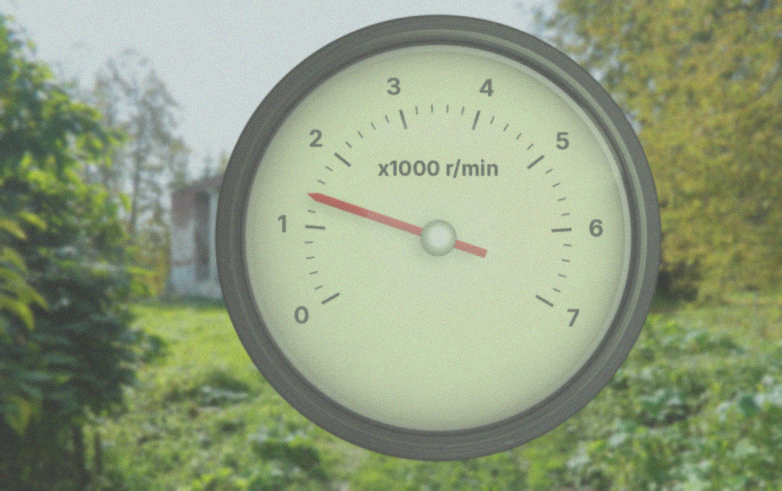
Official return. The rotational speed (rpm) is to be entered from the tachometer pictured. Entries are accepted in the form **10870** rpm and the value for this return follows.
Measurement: **1400** rpm
